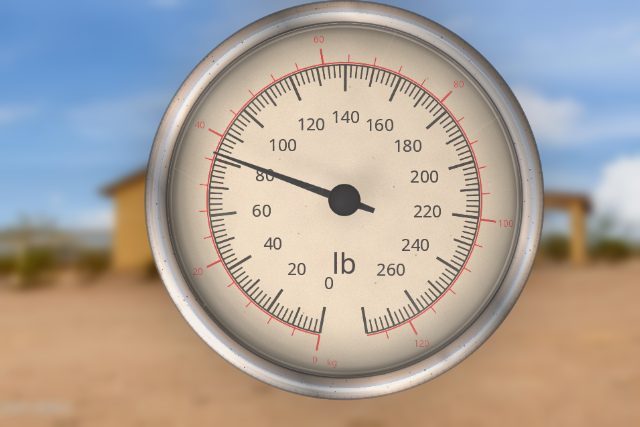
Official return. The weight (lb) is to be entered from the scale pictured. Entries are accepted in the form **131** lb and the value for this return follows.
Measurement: **82** lb
